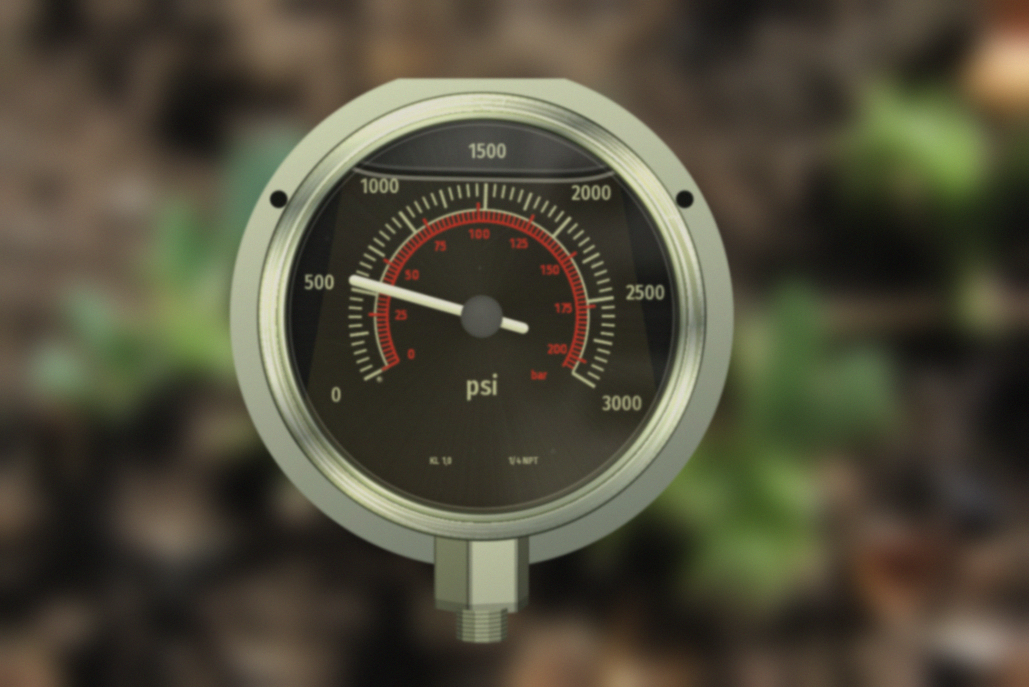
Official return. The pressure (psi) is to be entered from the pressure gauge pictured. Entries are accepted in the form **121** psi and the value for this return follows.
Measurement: **550** psi
